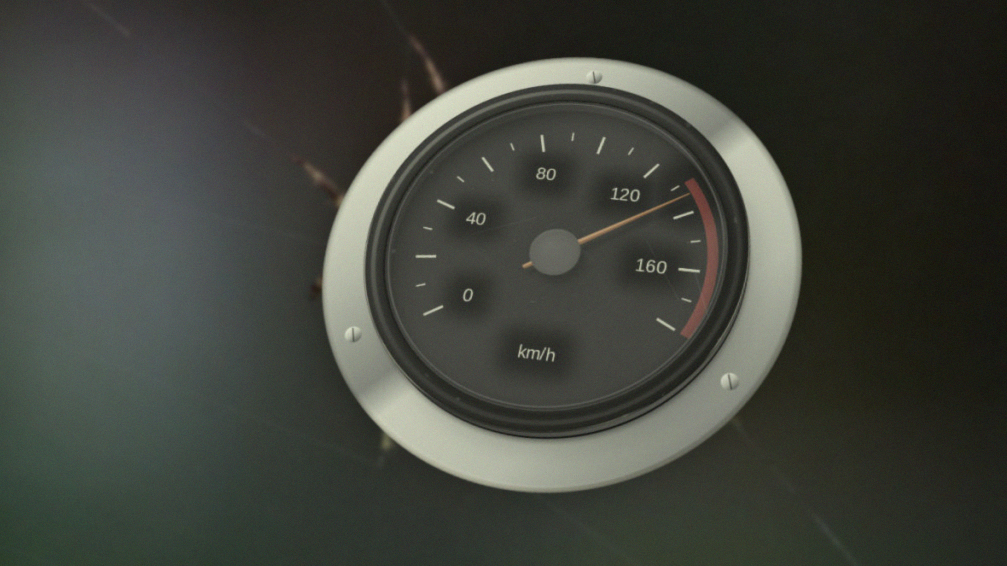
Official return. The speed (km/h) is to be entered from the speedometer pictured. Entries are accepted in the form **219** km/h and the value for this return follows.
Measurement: **135** km/h
